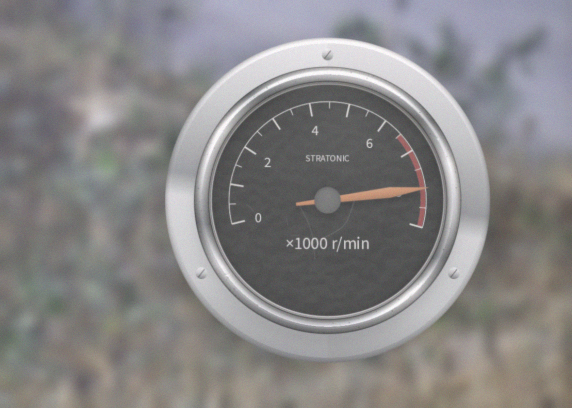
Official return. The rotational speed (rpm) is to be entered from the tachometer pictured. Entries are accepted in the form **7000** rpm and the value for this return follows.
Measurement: **8000** rpm
